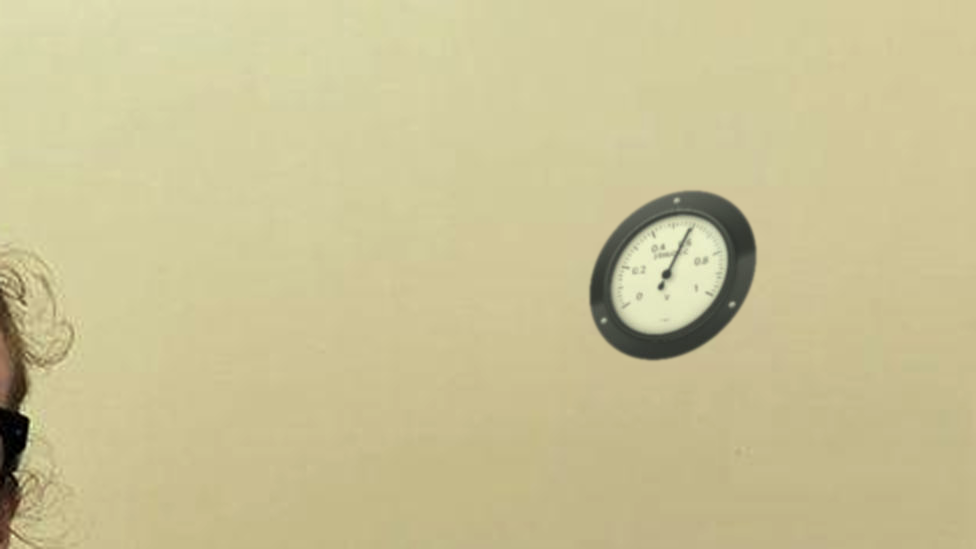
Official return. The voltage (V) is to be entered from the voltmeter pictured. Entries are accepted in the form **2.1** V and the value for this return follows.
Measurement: **0.6** V
